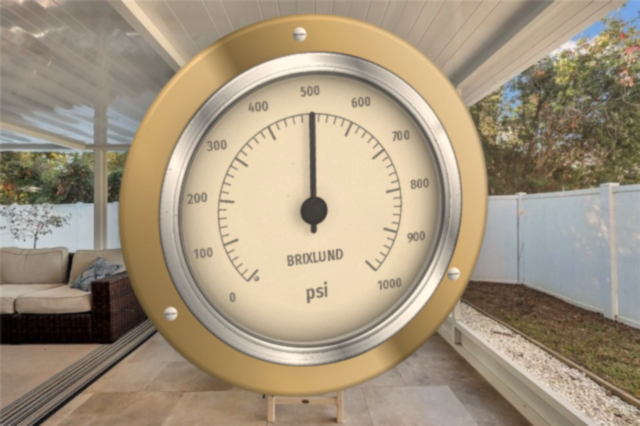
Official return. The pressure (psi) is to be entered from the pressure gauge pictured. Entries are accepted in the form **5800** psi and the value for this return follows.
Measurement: **500** psi
